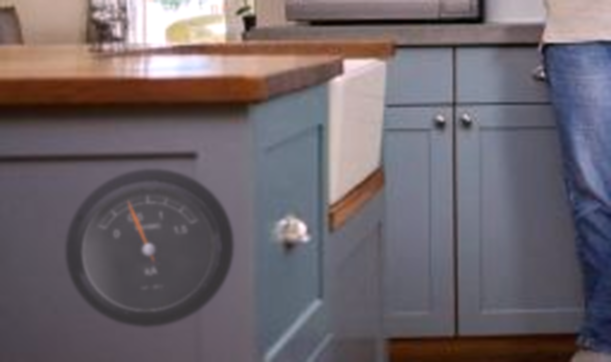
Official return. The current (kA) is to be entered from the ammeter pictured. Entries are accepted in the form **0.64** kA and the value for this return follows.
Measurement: **0.5** kA
